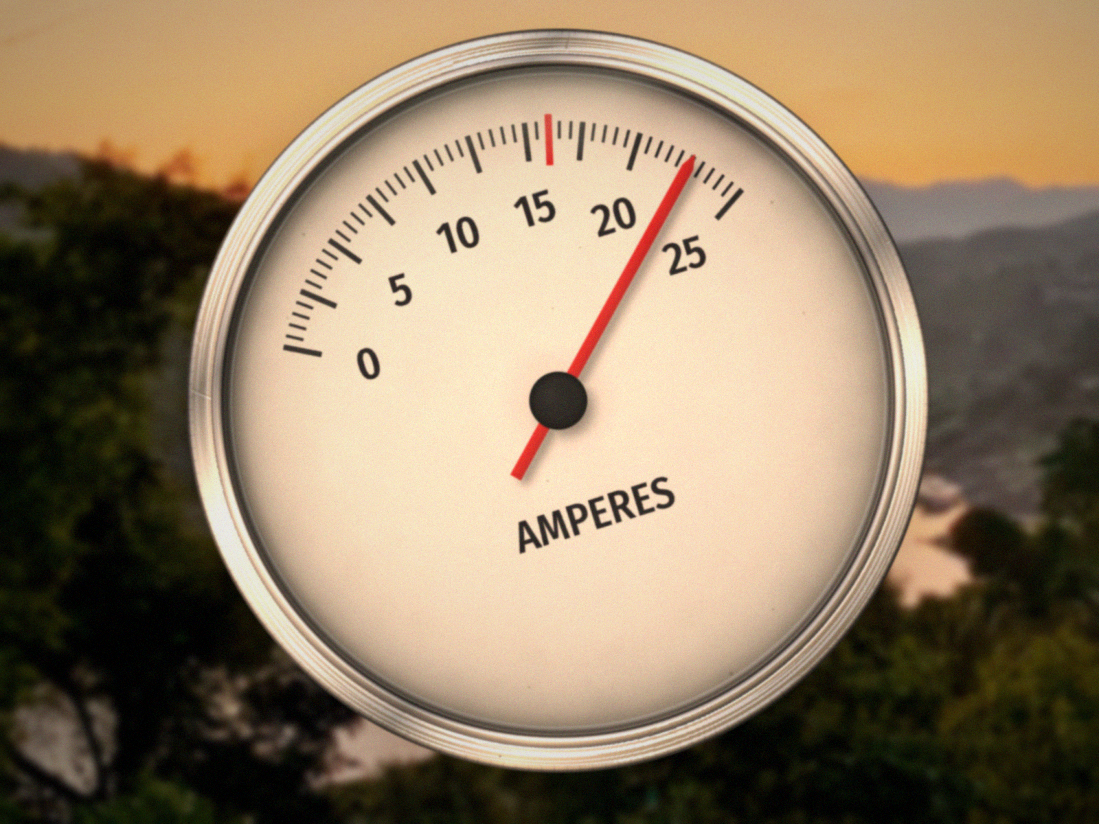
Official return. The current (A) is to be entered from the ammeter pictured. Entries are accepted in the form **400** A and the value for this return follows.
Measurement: **22.5** A
